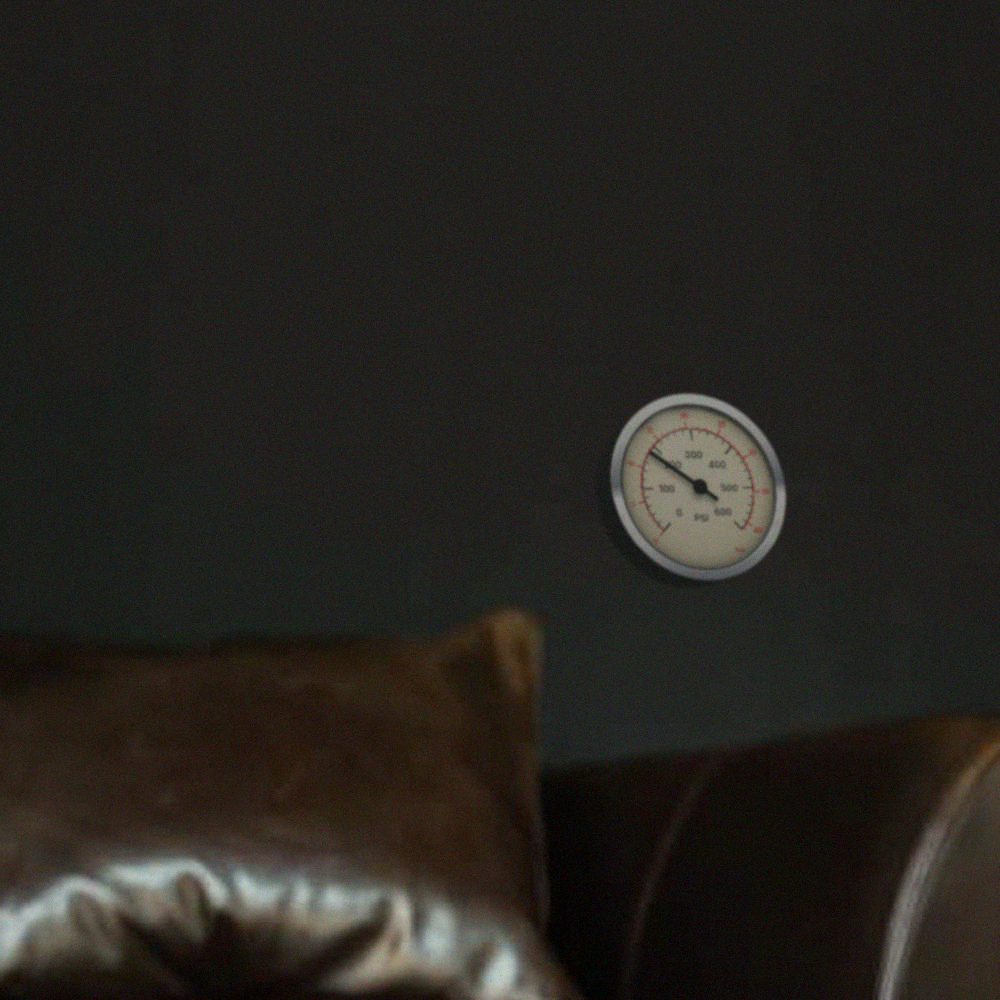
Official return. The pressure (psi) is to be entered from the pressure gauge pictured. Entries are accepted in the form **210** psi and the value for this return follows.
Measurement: **180** psi
